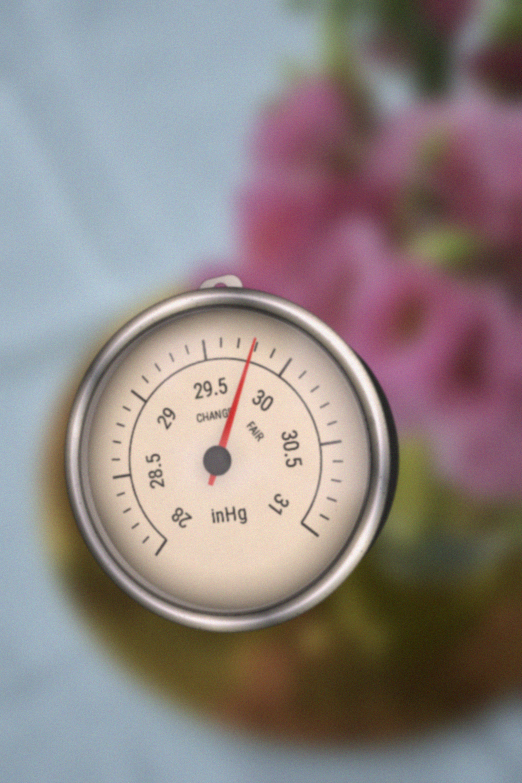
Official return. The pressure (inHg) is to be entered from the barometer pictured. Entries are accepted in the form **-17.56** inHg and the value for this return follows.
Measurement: **29.8** inHg
